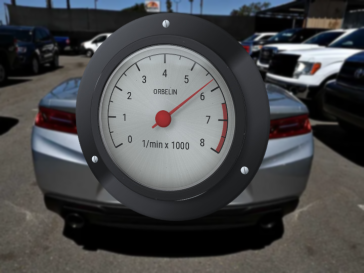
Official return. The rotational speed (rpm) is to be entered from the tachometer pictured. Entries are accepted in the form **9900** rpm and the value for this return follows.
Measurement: **5750** rpm
